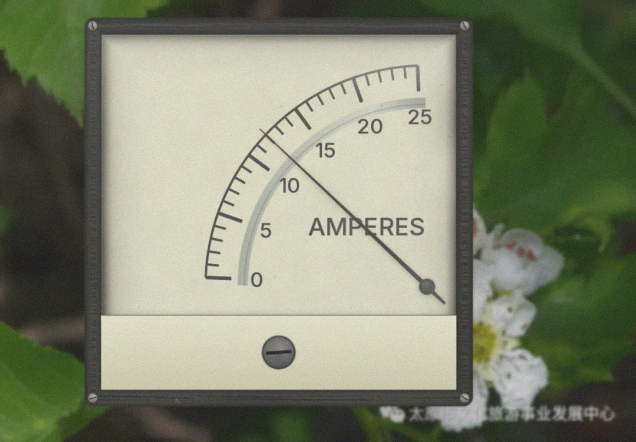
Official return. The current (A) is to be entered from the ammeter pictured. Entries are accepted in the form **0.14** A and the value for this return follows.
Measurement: **12** A
